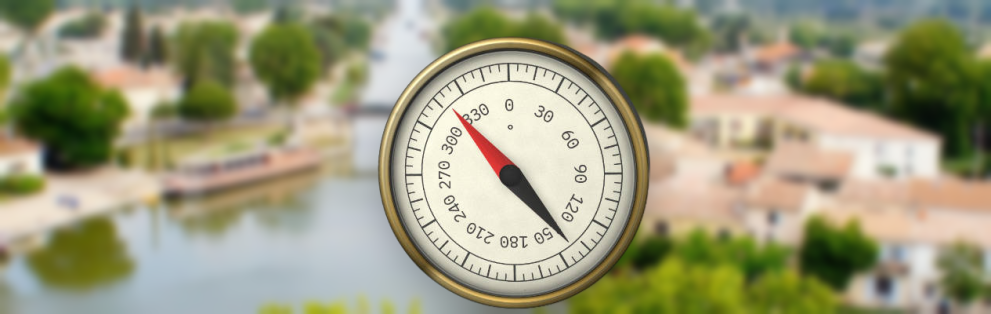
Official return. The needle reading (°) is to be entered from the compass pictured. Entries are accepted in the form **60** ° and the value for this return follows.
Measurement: **320** °
